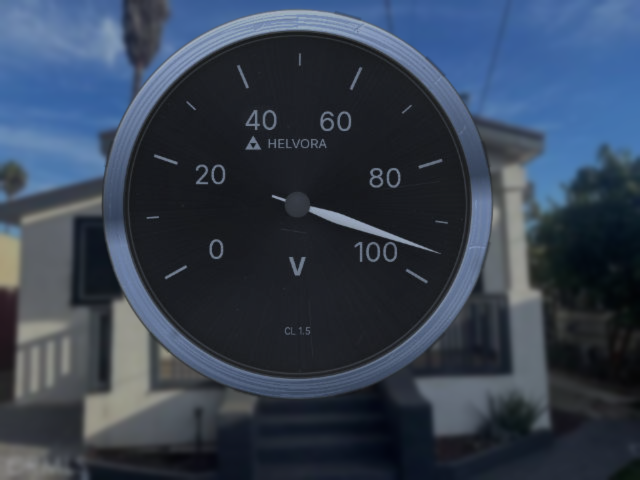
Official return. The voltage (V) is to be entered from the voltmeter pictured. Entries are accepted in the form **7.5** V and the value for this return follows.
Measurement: **95** V
